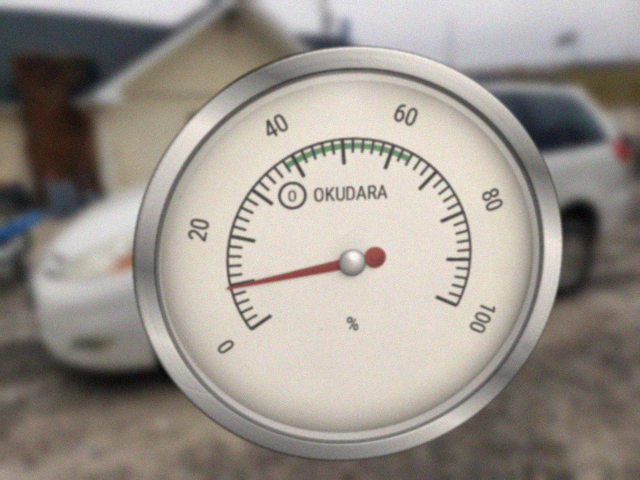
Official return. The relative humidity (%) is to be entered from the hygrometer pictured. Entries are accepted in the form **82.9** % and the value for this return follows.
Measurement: **10** %
